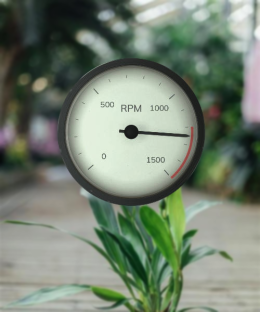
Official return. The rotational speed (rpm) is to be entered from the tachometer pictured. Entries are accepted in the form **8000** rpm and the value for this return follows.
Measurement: **1250** rpm
